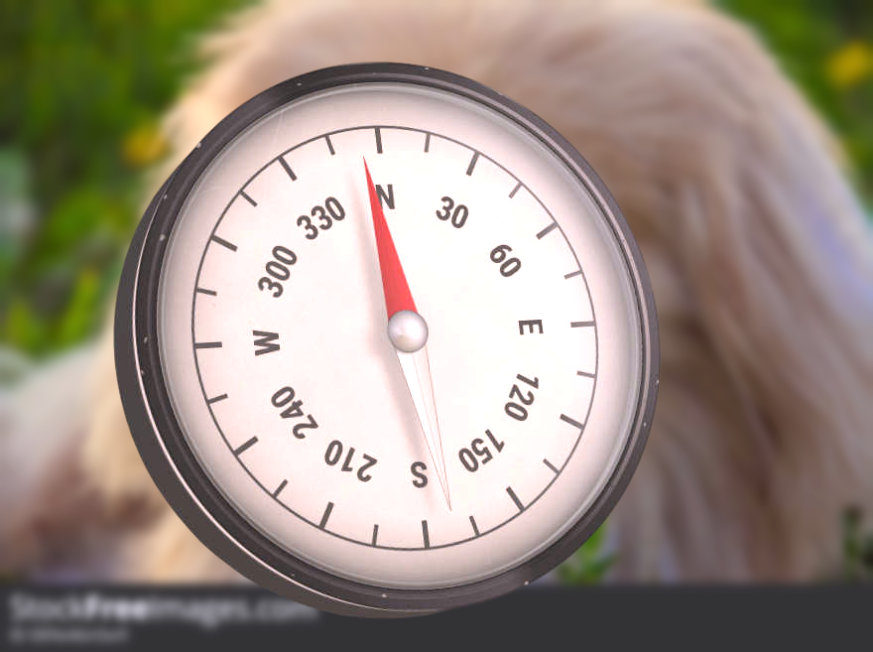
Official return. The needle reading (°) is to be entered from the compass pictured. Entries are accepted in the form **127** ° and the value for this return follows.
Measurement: **352.5** °
